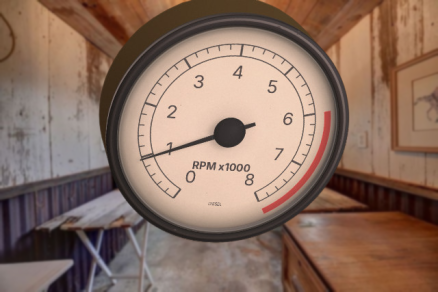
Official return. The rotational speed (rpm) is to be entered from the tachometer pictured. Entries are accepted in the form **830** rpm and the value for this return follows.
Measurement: **1000** rpm
